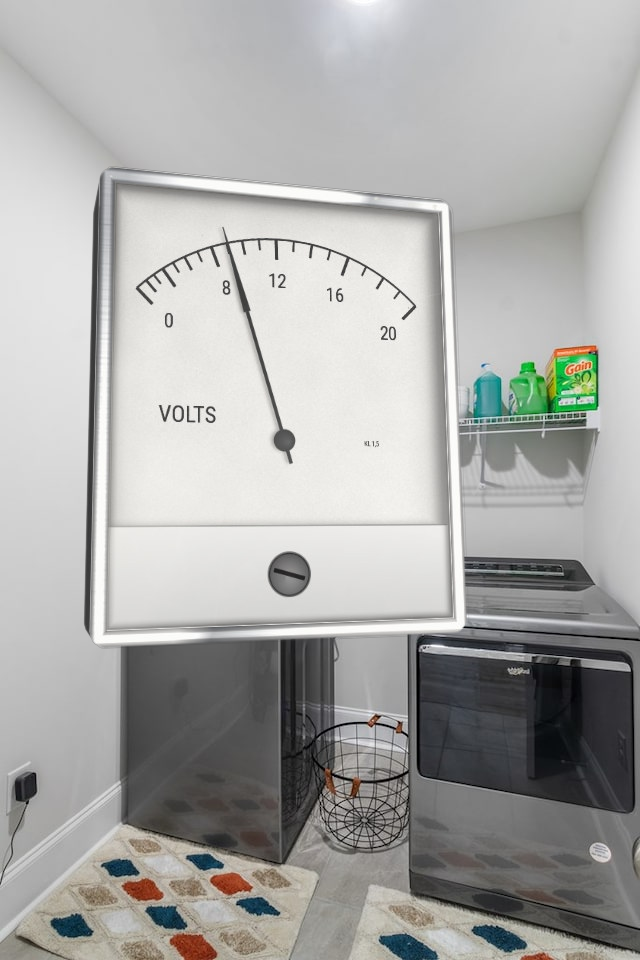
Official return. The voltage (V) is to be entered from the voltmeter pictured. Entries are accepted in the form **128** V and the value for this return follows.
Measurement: **9** V
